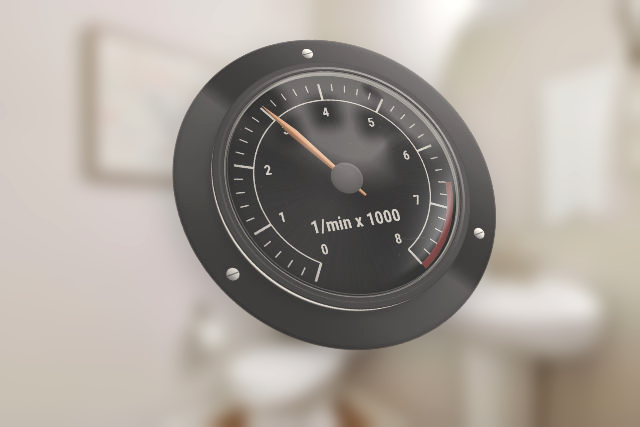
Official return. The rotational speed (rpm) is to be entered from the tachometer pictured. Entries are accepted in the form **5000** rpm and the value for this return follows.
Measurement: **3000** rpm
